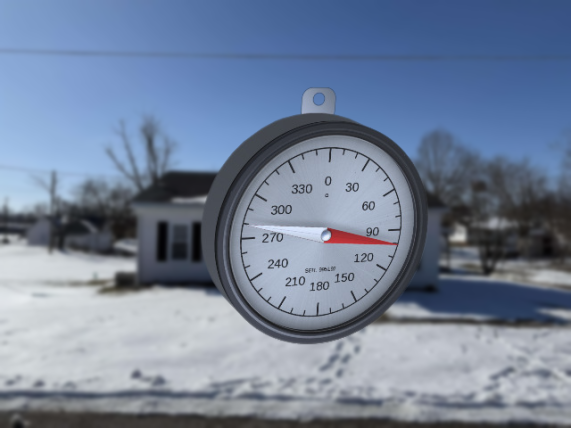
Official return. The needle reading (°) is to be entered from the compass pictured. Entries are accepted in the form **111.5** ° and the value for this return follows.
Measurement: **100** °
